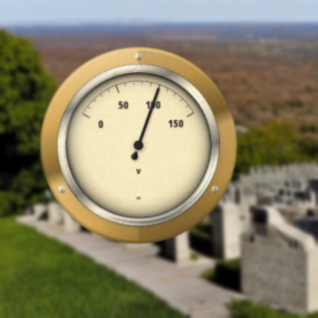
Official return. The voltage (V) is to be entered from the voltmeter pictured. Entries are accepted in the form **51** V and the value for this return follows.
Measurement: **100** V
